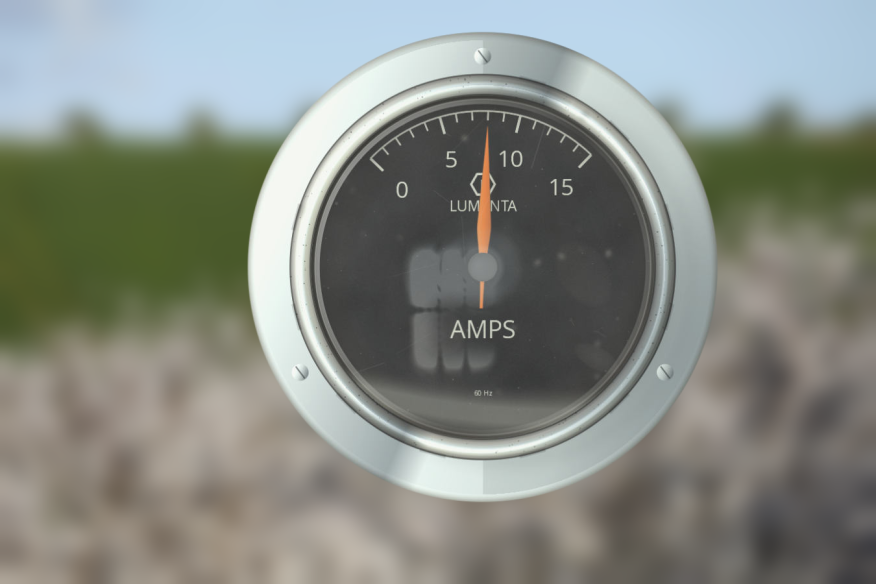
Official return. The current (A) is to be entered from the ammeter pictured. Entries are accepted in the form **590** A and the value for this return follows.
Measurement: **8** A
